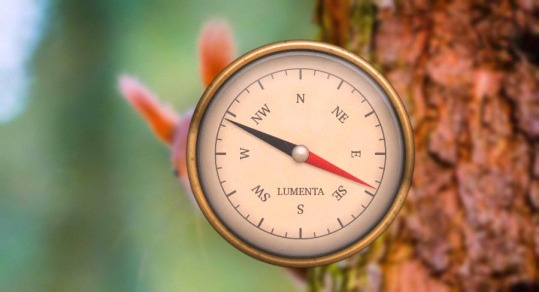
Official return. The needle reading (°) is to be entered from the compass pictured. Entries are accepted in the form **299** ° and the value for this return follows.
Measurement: **115** °
